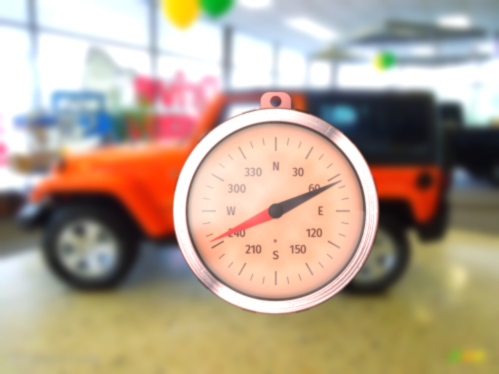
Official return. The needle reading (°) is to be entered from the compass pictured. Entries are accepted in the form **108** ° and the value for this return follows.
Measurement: **245** °
